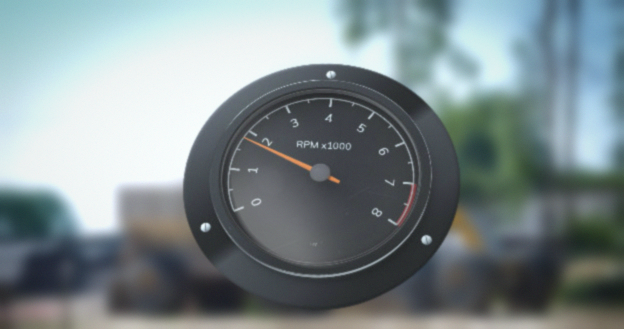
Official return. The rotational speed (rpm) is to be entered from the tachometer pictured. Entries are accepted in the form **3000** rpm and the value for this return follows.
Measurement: **1750** rpm
